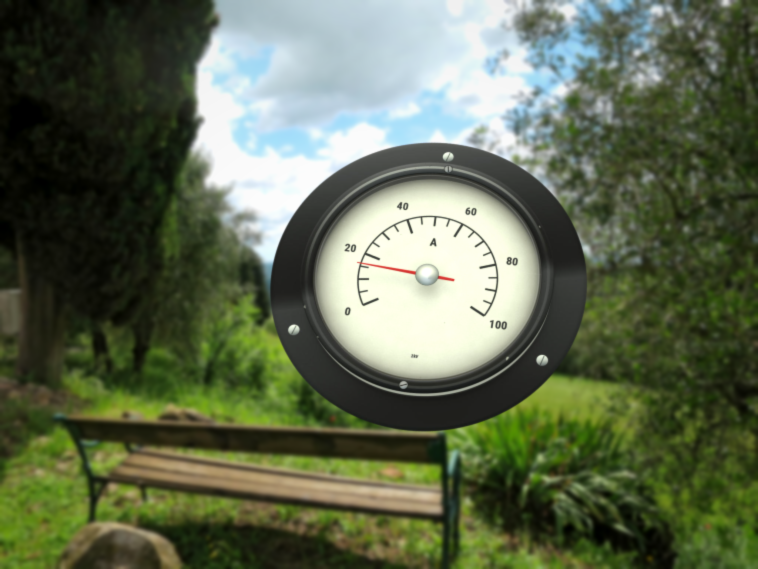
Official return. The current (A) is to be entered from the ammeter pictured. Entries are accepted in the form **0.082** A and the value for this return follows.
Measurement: **15** A
